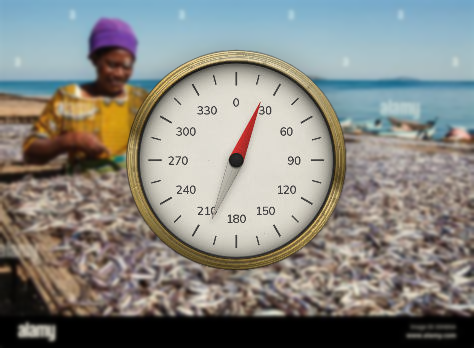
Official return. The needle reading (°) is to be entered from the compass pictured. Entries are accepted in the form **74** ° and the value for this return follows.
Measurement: **22.5** °
